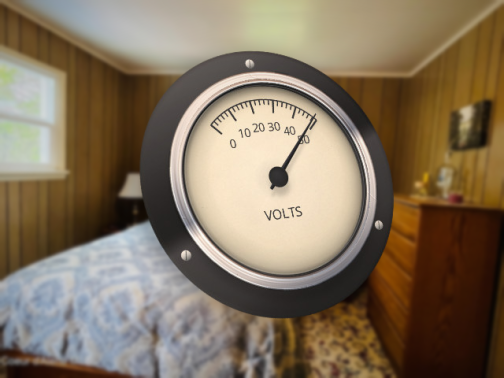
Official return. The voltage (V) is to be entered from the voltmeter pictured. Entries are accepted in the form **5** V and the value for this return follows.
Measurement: **48** V
